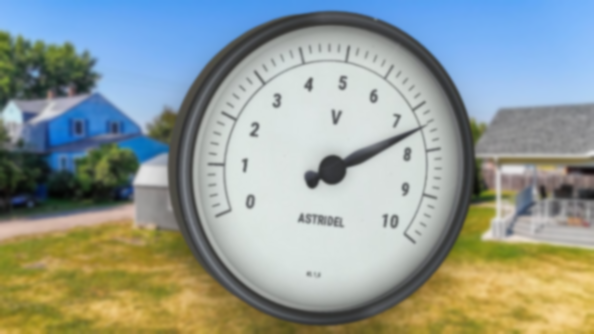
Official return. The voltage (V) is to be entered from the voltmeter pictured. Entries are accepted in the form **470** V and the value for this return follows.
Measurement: **7.4** V
